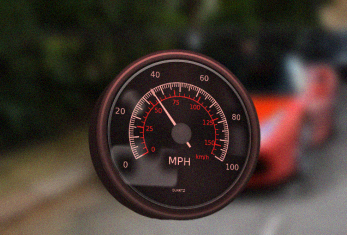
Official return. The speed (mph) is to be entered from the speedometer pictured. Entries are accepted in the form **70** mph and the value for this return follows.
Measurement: **35** mph
